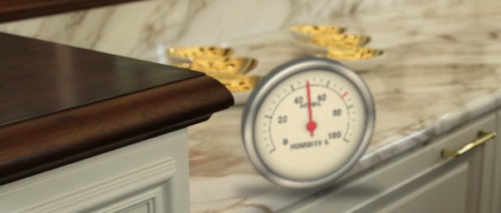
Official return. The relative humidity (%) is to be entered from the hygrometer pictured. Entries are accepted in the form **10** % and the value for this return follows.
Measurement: **48** %
